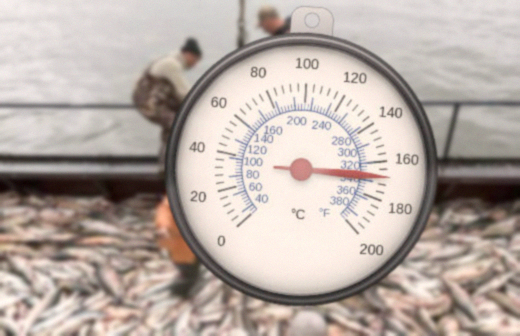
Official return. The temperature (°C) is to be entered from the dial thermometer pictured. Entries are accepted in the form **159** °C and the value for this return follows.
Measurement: **168** °C
